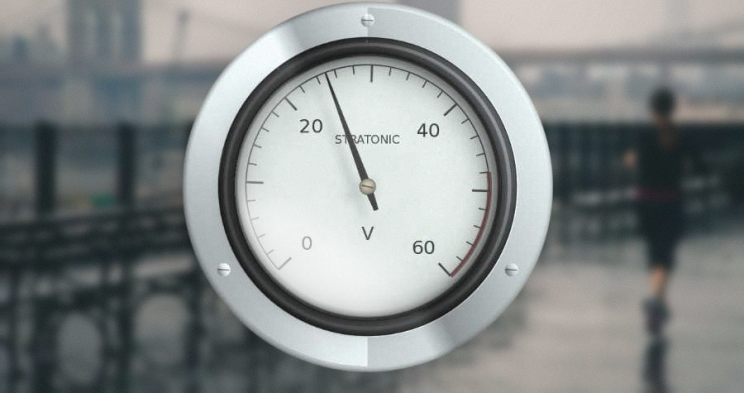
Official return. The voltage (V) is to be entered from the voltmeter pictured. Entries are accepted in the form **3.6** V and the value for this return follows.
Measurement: **25** V
